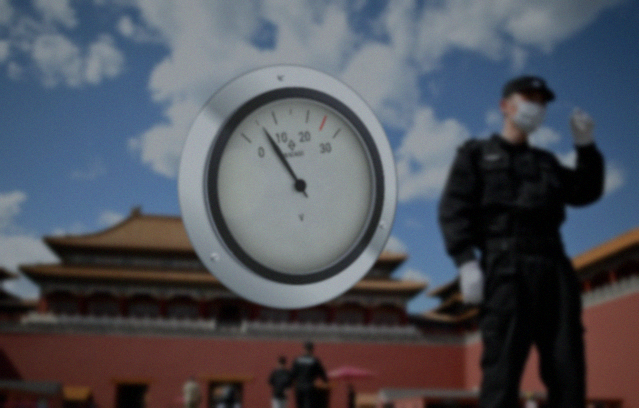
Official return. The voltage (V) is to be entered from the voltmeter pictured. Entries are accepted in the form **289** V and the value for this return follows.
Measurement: **5** V
